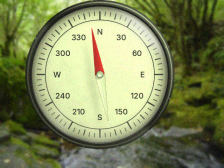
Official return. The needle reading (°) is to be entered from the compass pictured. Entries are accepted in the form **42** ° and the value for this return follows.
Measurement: **350** °
